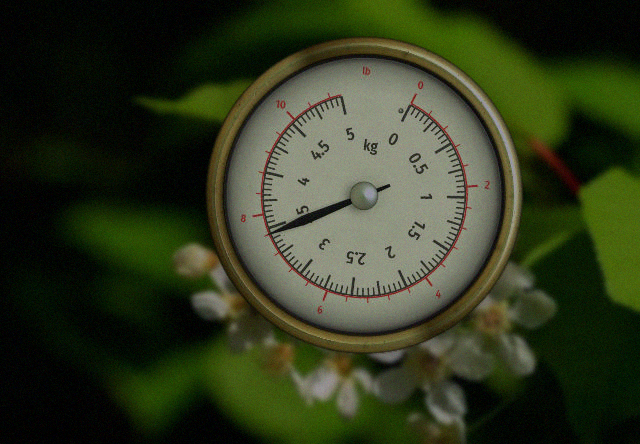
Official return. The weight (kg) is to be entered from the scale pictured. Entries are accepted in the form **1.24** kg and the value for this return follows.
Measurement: **3.45** kg
